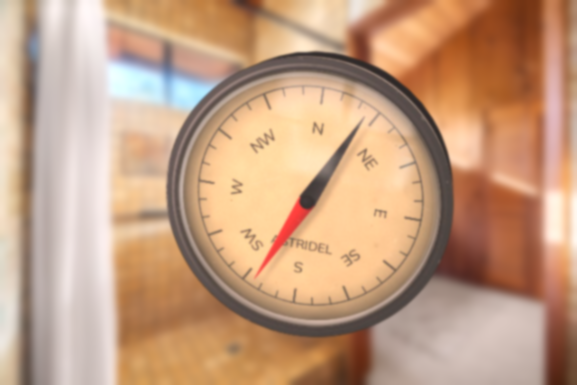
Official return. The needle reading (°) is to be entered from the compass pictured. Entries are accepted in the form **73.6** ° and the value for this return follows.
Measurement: **205** °
